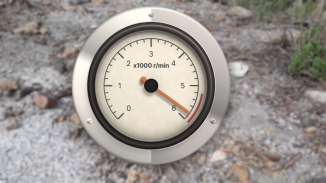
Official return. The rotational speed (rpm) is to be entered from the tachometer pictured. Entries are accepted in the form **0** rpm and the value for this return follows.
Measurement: **5800** rpm
